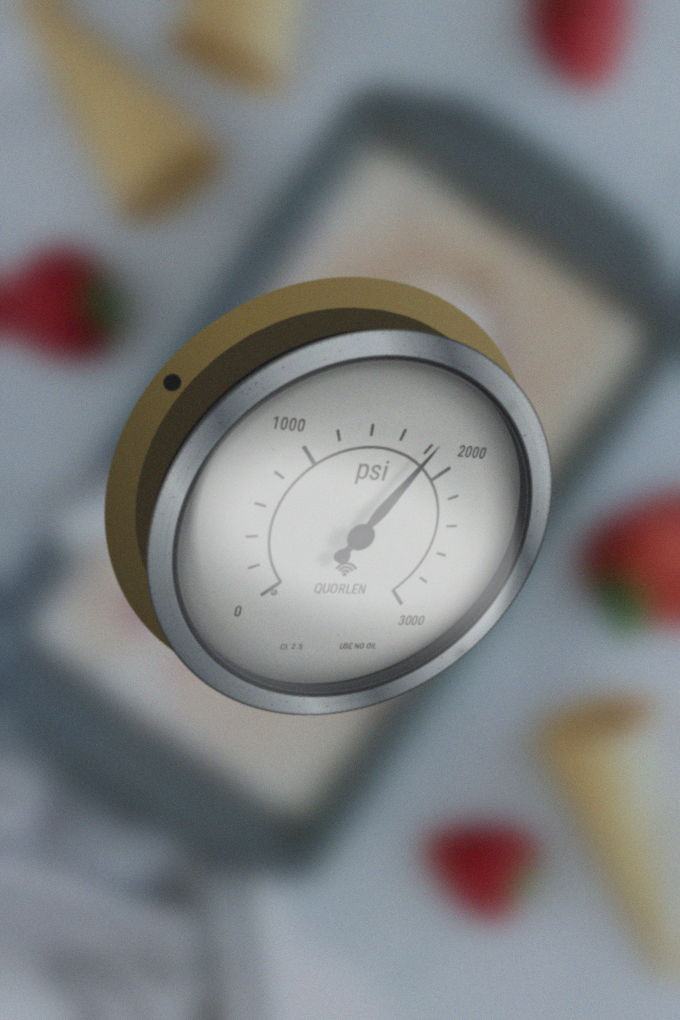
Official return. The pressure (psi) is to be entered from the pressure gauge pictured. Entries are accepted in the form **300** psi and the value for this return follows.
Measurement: **1800** psi
